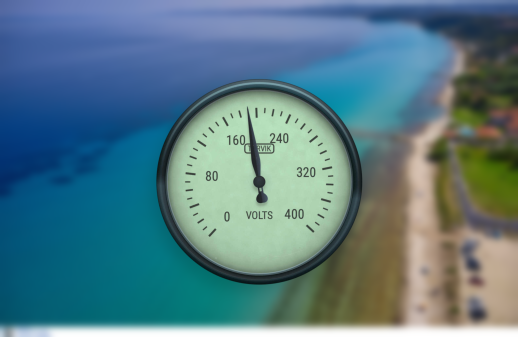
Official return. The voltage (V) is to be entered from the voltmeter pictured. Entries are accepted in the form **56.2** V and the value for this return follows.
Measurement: **190** V
